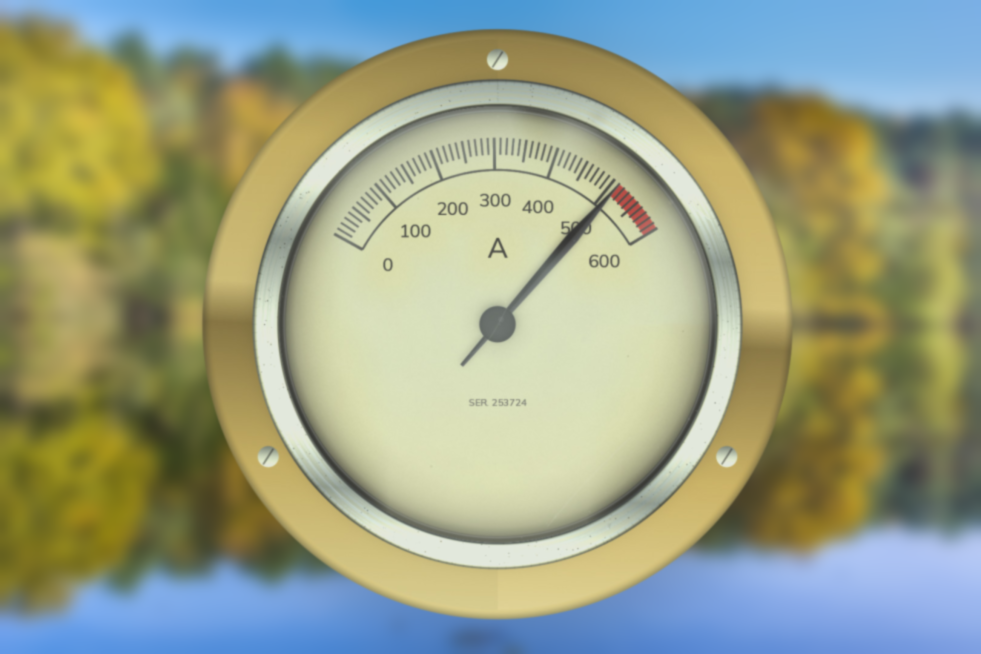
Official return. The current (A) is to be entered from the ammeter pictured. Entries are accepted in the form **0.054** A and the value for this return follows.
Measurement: **510** A
